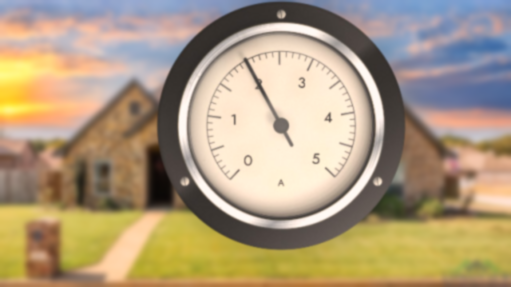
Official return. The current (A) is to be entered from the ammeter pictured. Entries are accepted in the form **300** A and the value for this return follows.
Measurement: **2** A
